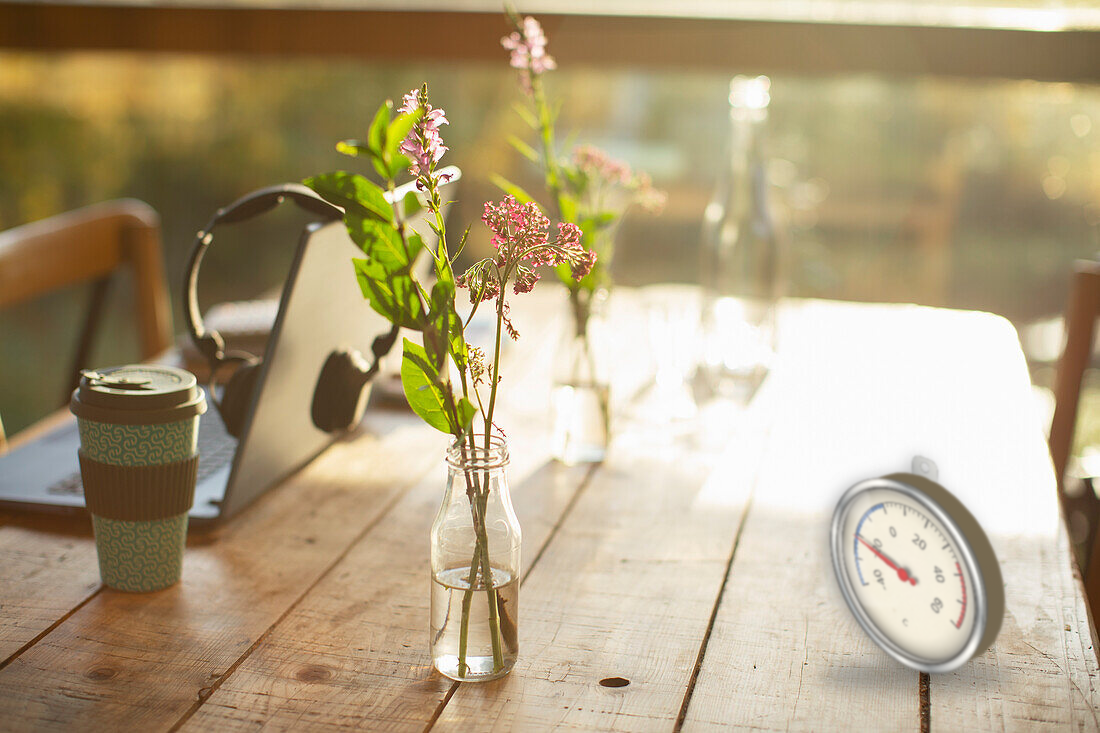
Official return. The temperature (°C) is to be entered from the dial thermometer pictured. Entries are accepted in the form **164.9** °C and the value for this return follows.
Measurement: **-20** °C
